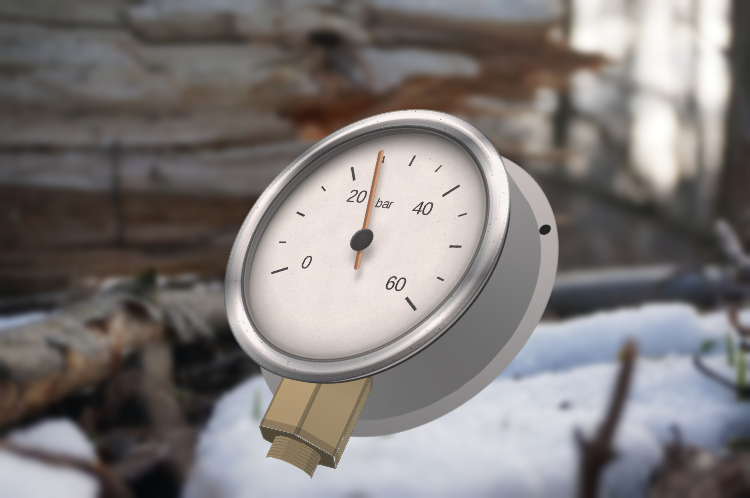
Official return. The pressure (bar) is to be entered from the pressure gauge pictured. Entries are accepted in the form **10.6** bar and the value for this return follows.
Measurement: **25** bar
